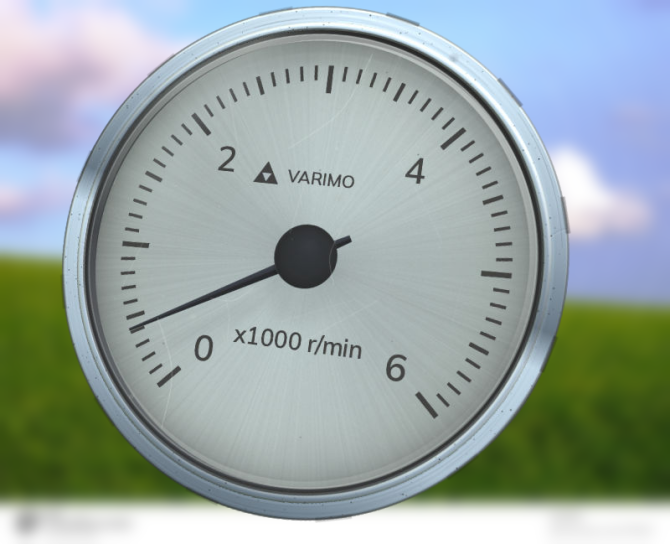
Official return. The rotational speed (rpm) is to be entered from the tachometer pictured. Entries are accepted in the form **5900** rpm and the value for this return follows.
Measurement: **400** rpm
